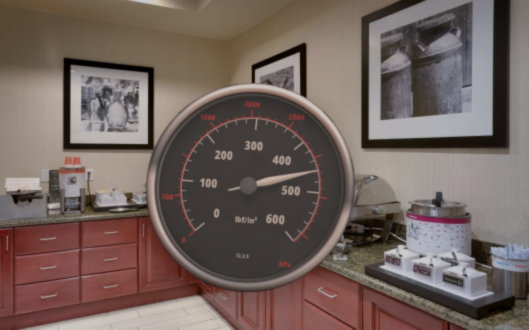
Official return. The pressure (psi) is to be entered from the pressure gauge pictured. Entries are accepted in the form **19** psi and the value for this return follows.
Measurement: **460** psi
